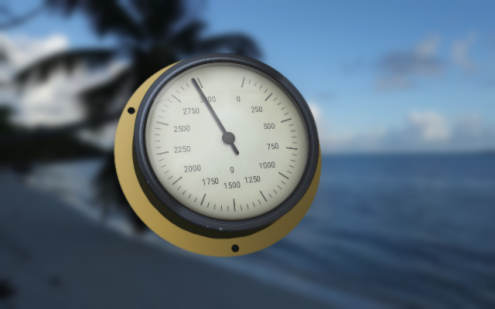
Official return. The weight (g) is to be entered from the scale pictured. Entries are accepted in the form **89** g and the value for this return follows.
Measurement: **2950** g
